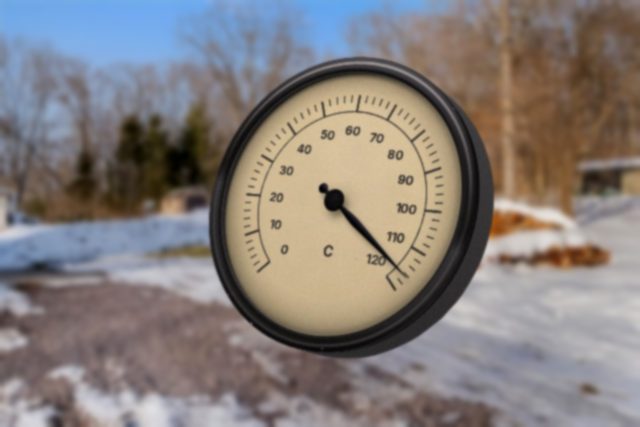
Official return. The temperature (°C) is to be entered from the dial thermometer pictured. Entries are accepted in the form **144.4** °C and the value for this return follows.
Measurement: **116** °C
